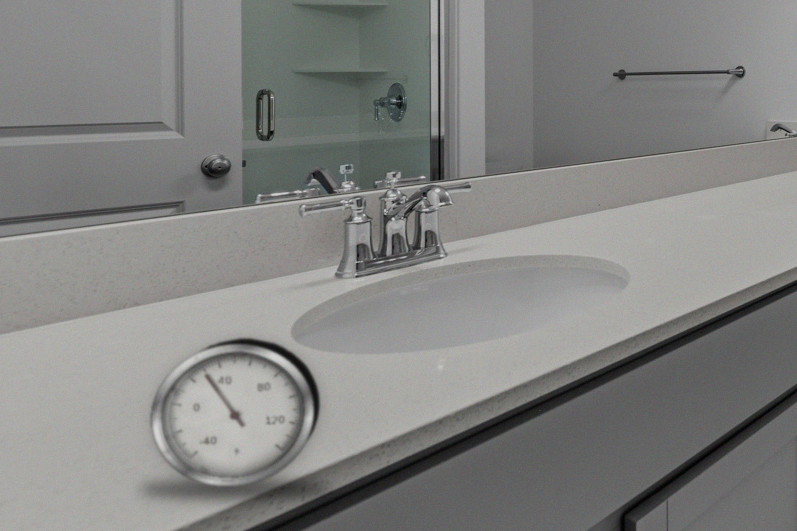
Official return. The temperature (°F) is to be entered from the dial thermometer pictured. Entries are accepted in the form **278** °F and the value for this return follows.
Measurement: **30** °F
